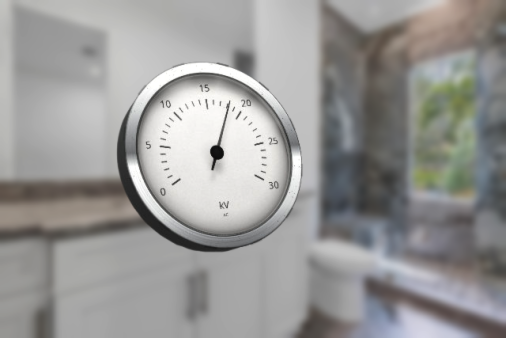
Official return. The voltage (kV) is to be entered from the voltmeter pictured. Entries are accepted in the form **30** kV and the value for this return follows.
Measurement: **18** kV
